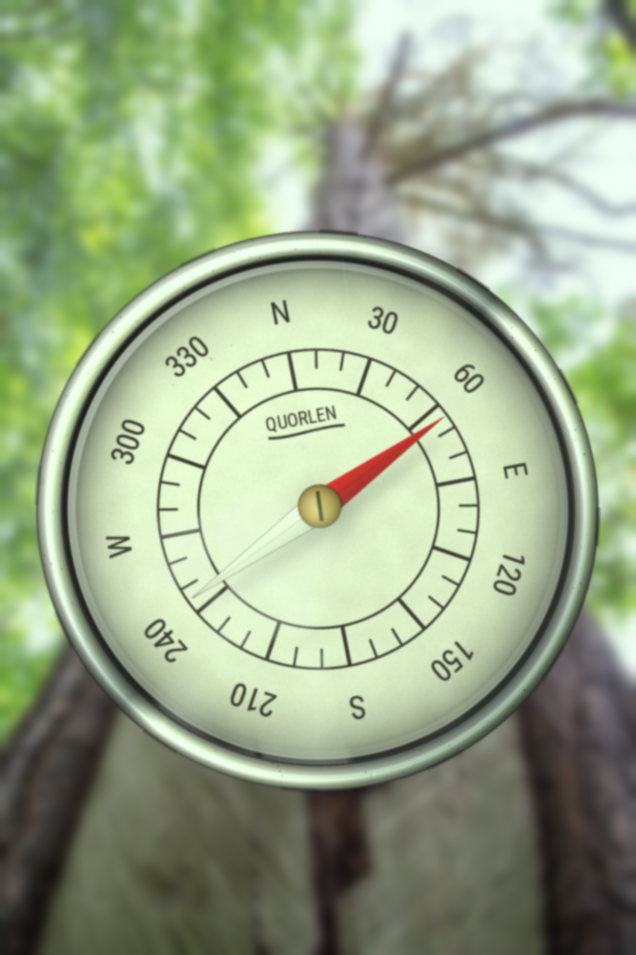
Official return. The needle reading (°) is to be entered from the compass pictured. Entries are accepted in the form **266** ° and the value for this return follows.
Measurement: **65** °
